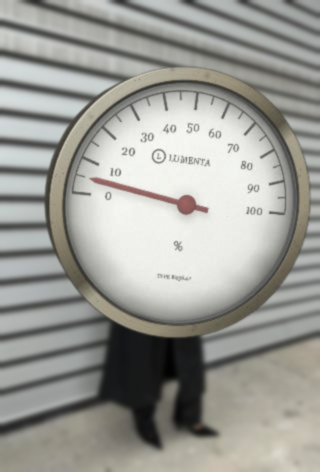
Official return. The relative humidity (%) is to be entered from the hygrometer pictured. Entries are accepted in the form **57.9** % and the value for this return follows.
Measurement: **5** %
